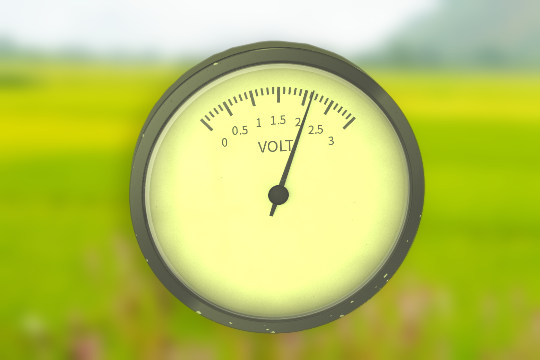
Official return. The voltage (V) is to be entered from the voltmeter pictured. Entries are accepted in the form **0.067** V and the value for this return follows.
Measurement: **2.1** V
